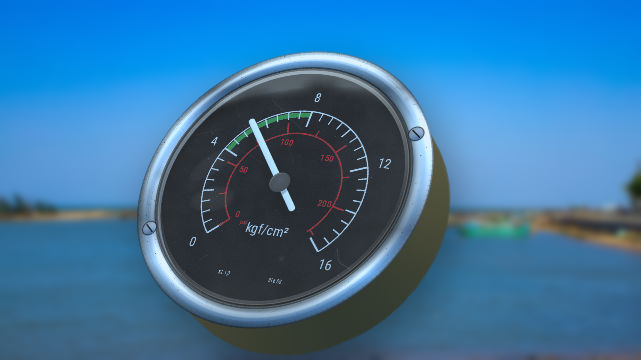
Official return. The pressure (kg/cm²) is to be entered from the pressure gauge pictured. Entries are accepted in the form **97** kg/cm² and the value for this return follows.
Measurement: **5.5** kg/cm²
